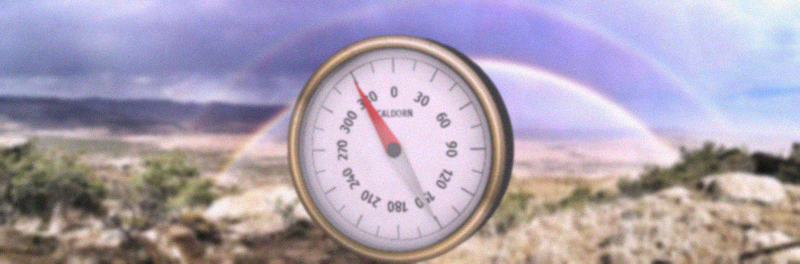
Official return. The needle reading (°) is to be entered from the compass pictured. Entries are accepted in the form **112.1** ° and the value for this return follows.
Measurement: **330** °
